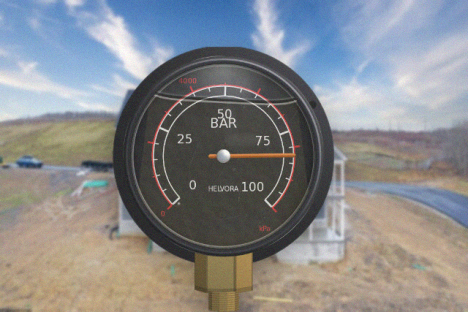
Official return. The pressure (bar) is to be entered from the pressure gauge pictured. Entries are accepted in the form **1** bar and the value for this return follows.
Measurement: **82.5** bar
